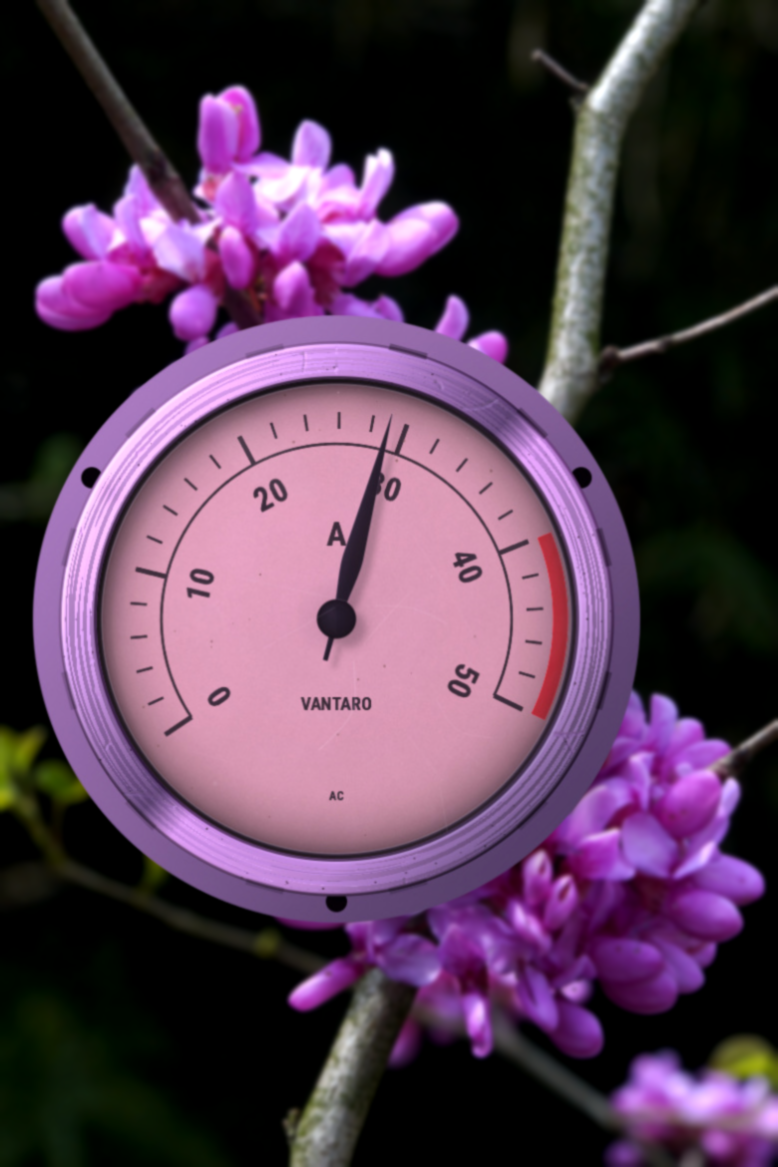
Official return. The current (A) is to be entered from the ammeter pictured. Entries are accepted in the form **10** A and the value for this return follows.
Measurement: **29** A
